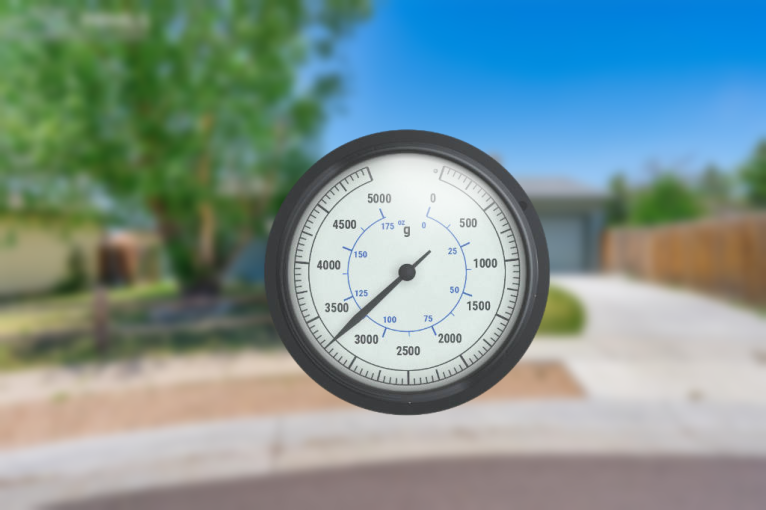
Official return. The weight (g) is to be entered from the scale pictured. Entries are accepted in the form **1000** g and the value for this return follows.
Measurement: **3250** g
